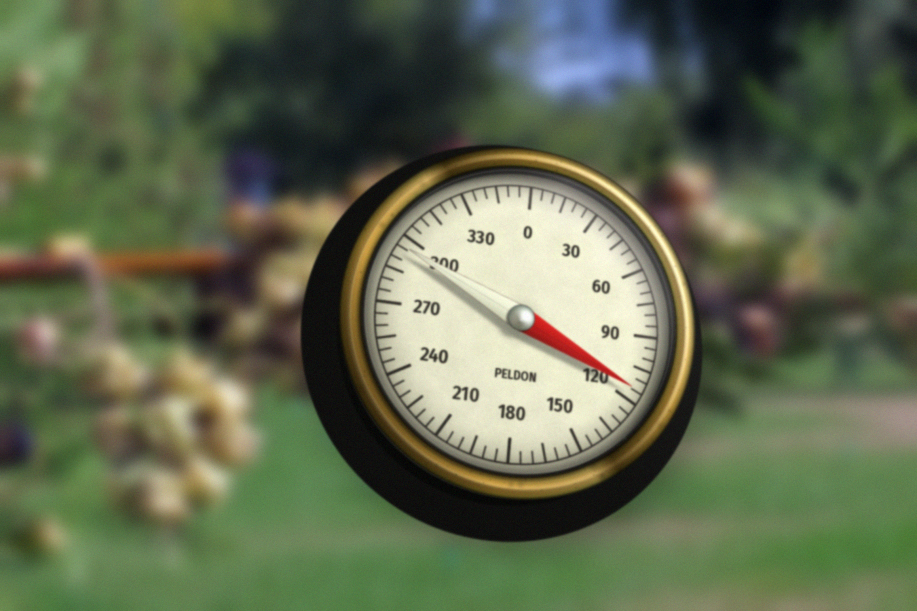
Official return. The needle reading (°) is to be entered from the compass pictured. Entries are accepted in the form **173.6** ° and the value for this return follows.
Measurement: **115** °
